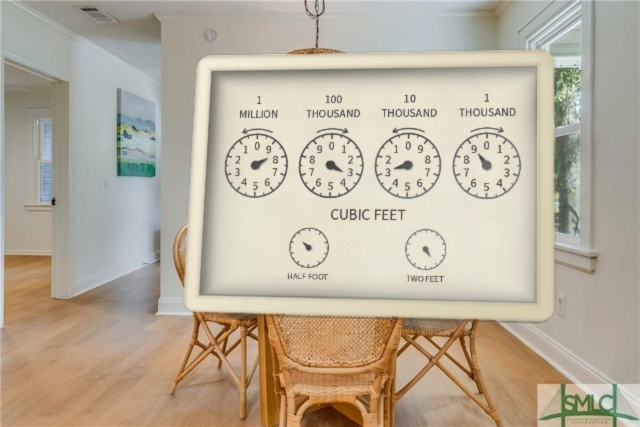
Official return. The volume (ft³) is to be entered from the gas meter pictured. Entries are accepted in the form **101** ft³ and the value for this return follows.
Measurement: **832900** ft³
